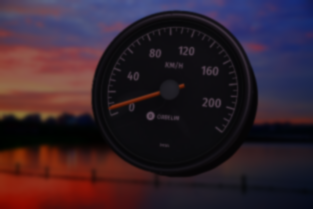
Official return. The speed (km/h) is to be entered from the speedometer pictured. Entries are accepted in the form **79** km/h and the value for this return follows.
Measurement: **5** km/h
